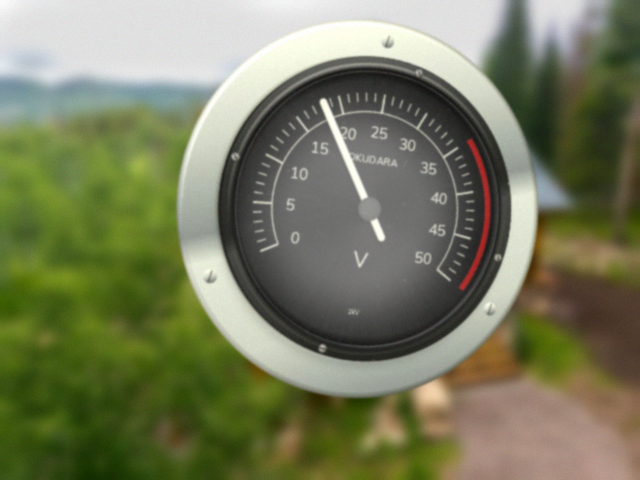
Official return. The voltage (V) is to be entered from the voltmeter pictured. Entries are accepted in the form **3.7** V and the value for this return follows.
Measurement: **18** V
